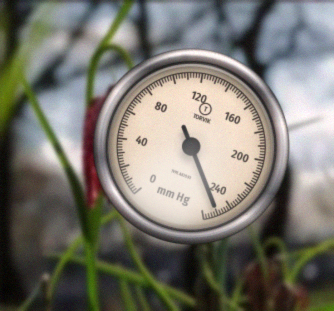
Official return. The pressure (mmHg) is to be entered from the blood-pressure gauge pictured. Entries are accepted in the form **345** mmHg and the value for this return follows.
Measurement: **250** mmHg
